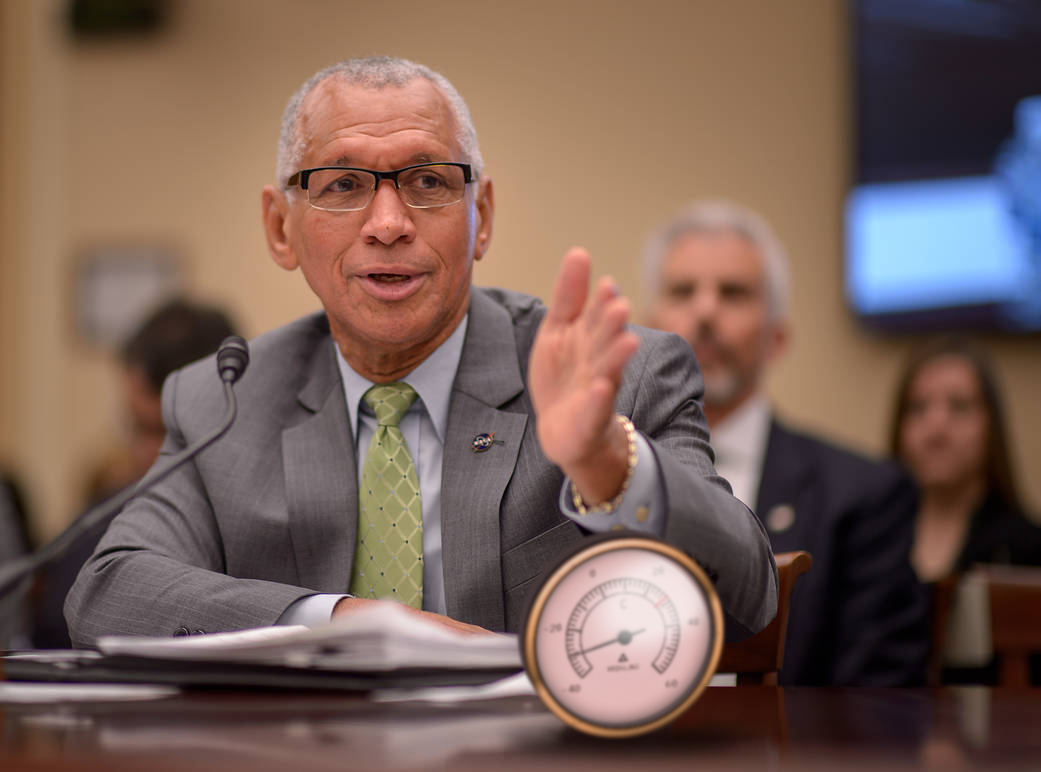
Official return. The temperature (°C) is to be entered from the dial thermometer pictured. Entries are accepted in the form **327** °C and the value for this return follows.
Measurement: **-30** °C
